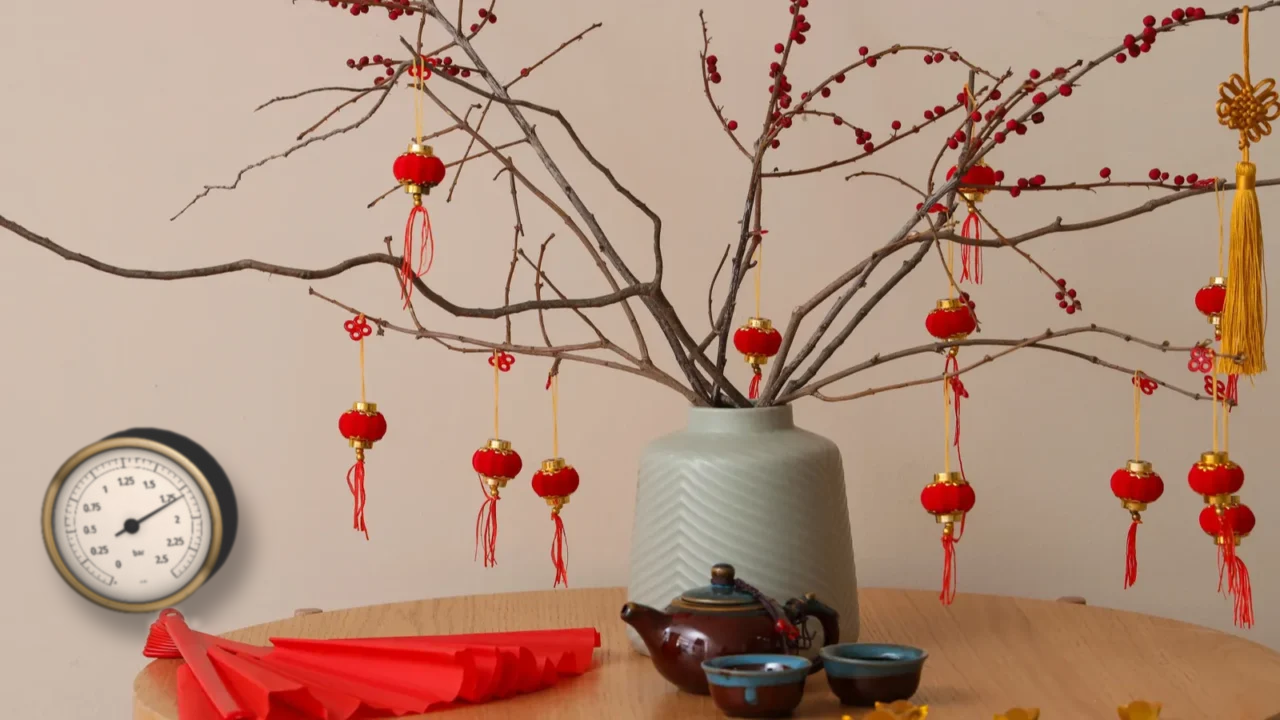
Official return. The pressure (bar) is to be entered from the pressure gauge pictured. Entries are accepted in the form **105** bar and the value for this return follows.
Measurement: **1.8** bar
